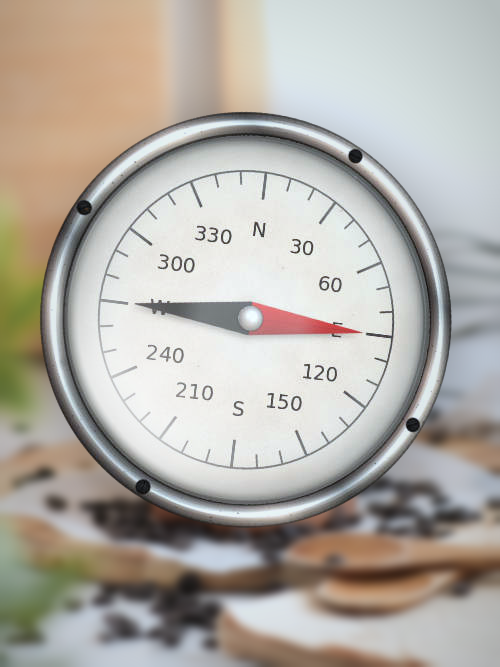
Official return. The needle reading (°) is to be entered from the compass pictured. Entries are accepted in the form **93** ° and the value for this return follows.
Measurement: **90** °
